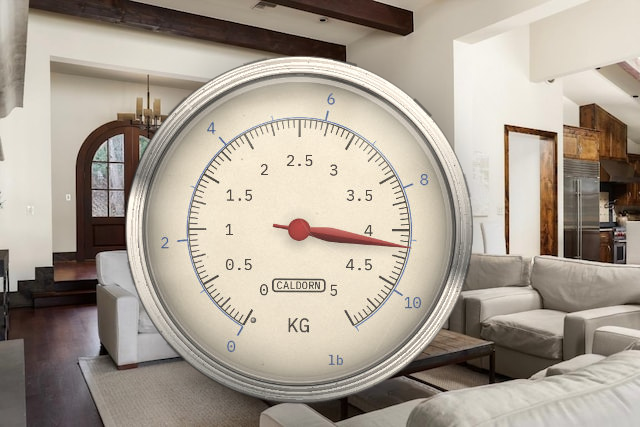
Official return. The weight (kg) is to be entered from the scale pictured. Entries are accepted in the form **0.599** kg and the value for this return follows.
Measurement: **4.15** kg
